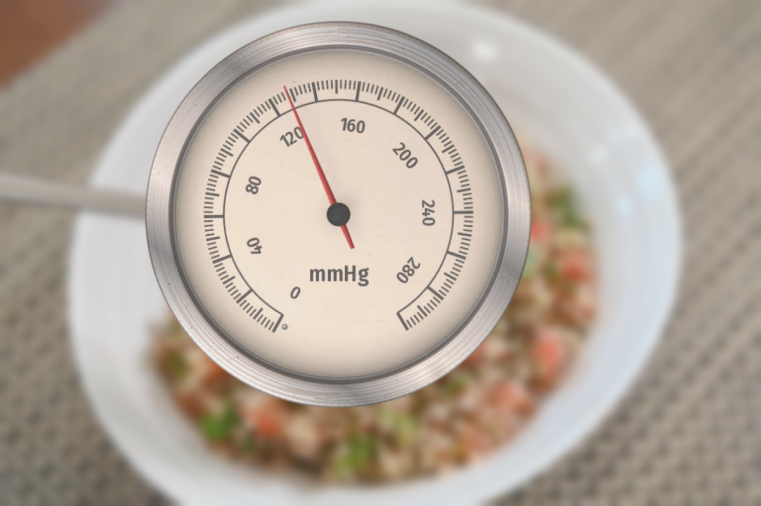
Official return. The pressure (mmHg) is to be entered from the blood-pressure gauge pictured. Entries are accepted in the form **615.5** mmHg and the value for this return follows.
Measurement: **128** mmHg
